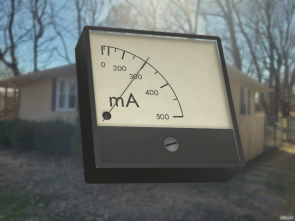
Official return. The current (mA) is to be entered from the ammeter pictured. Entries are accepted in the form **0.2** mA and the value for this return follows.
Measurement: **300** mA
